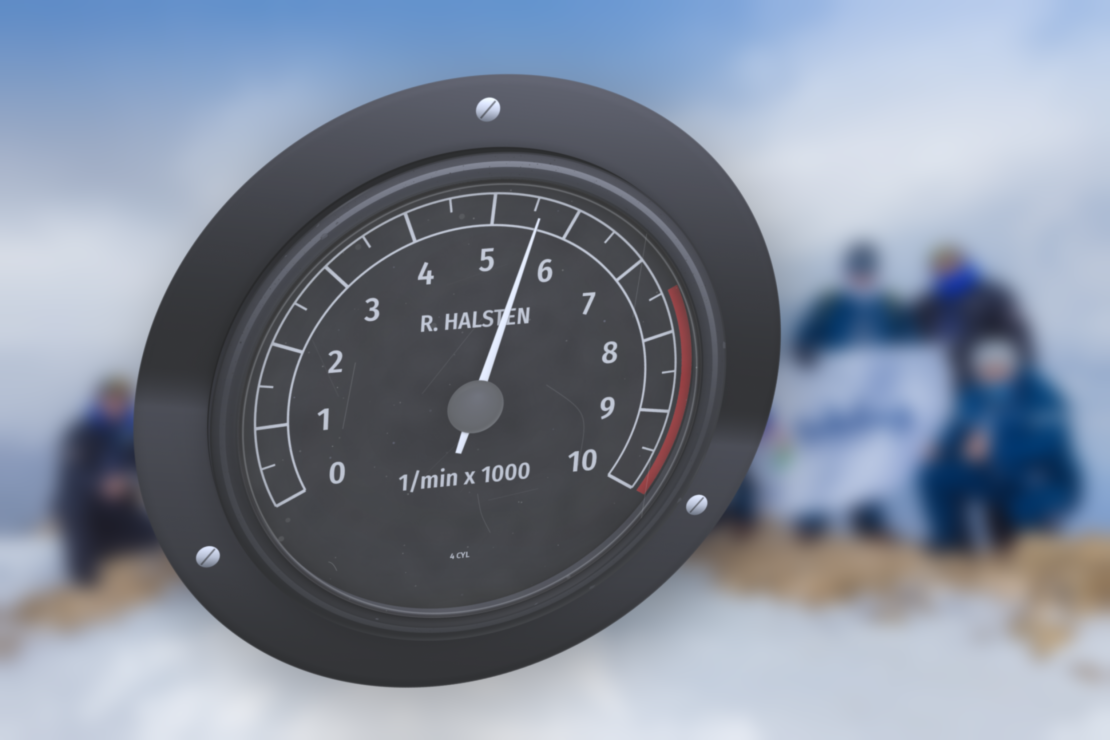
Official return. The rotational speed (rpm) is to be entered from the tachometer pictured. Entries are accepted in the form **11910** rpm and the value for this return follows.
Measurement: **5500** rpm
